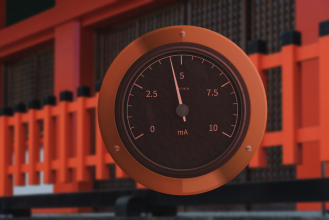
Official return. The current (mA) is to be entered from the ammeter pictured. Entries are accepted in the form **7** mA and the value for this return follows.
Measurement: **4.5** mA
